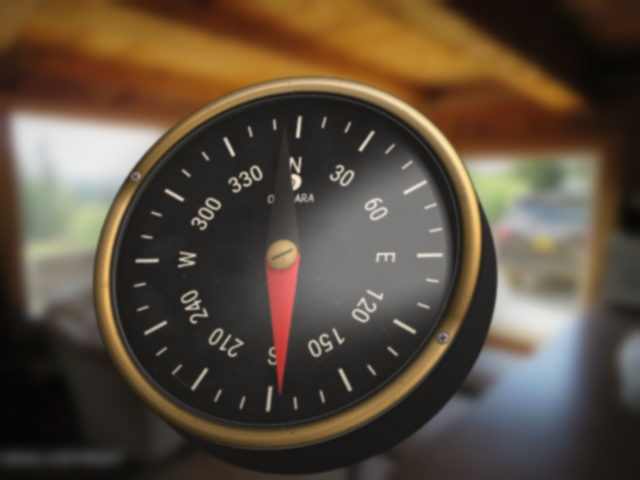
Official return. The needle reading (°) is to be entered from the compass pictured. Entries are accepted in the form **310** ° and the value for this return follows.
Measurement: **175** °
